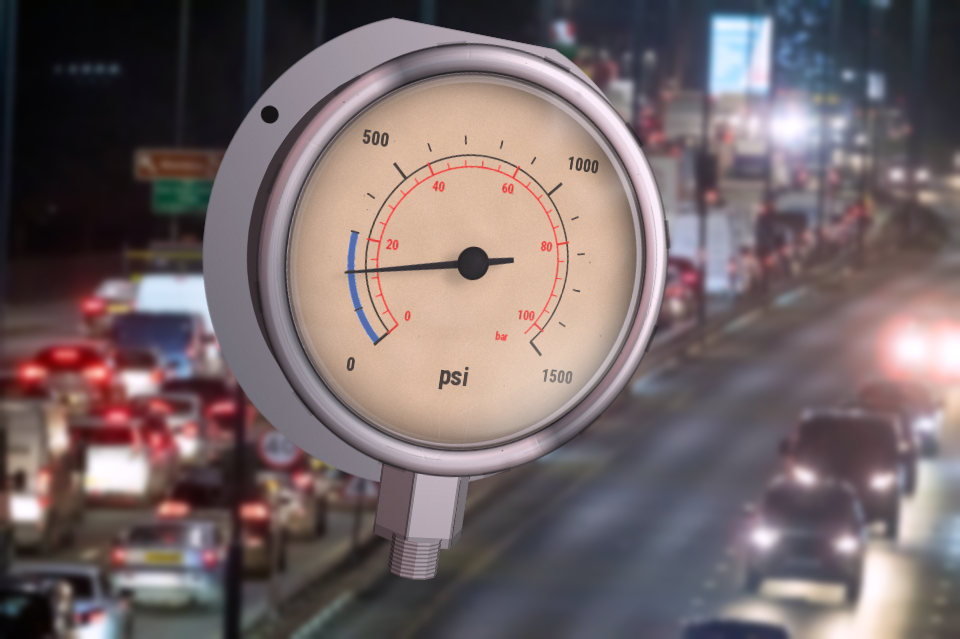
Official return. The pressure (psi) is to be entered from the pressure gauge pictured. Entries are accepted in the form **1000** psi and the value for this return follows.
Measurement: **200** psi
